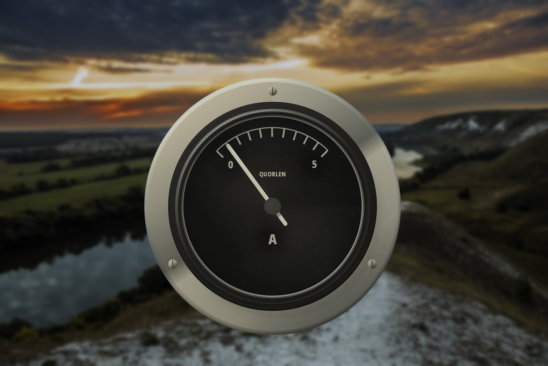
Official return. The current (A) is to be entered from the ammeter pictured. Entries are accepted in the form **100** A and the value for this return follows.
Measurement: **0.5** A
